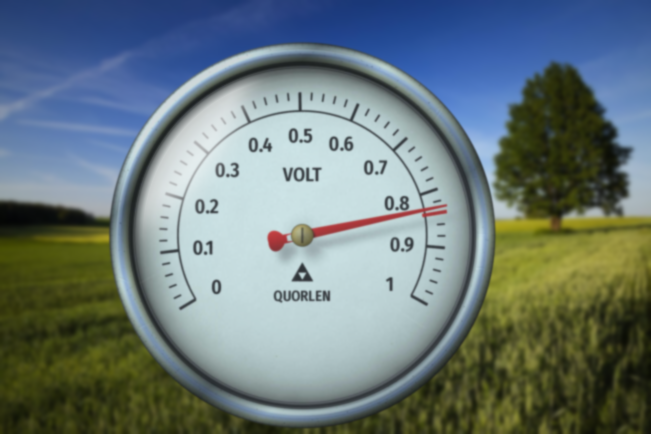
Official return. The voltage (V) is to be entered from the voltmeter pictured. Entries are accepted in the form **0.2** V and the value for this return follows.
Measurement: **0.83** V
